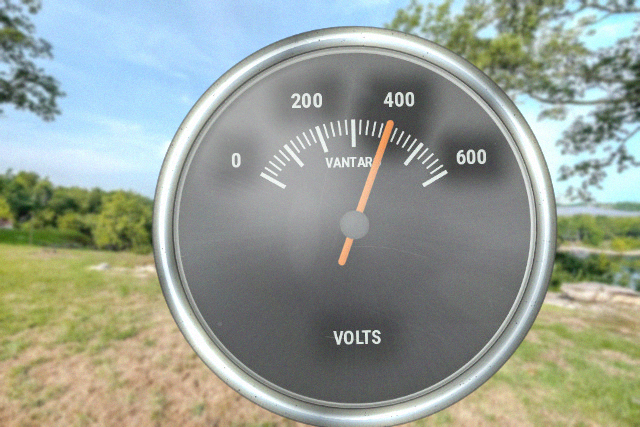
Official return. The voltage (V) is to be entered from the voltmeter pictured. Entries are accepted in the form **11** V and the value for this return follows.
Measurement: **400** V
